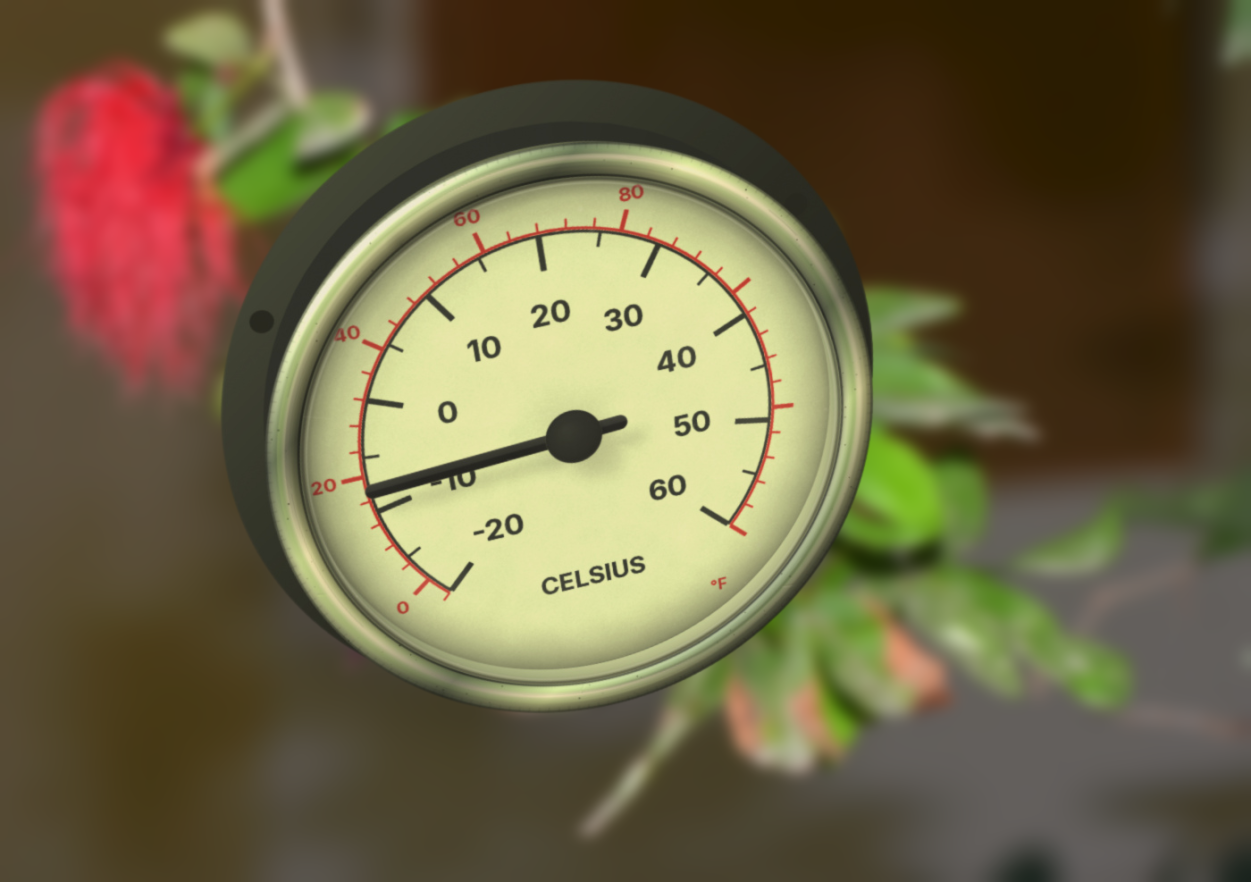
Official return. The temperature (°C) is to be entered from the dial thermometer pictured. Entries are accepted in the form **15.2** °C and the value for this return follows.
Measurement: **-7.5** °C
